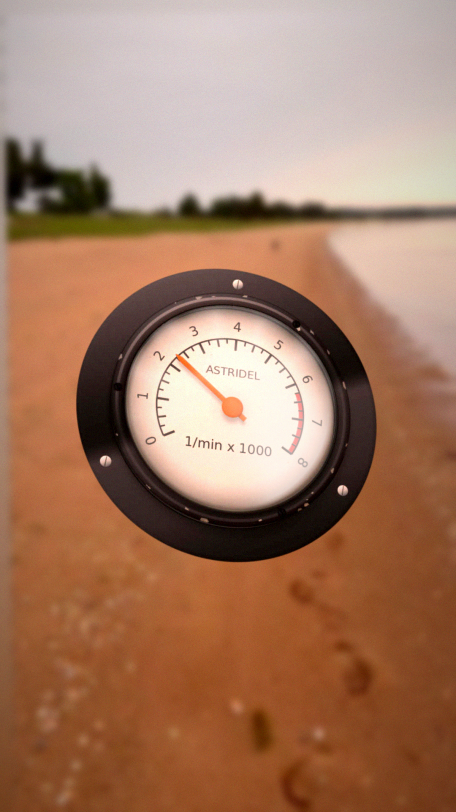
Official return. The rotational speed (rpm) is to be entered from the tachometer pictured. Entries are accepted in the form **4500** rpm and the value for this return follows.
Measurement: **2250** rpm
